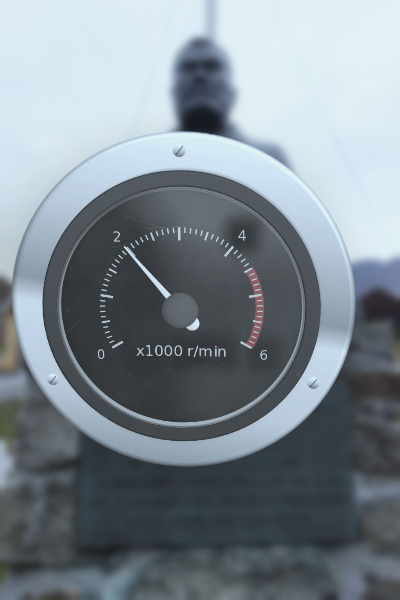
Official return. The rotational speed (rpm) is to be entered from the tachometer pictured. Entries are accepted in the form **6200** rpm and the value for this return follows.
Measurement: **2000** rpm
